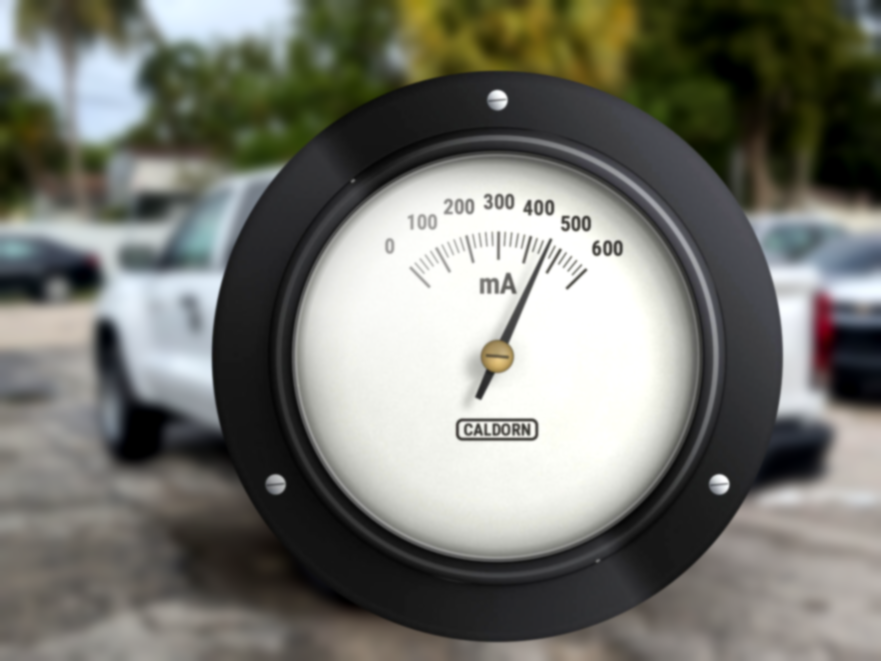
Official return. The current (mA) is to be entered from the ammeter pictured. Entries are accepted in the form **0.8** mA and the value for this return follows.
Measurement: **460** mA
